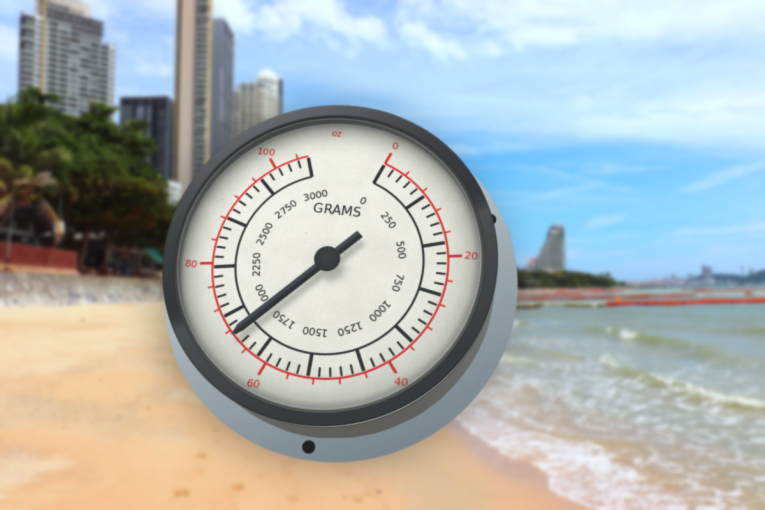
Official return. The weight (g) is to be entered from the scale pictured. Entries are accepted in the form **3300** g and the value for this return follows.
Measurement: **1900** g
